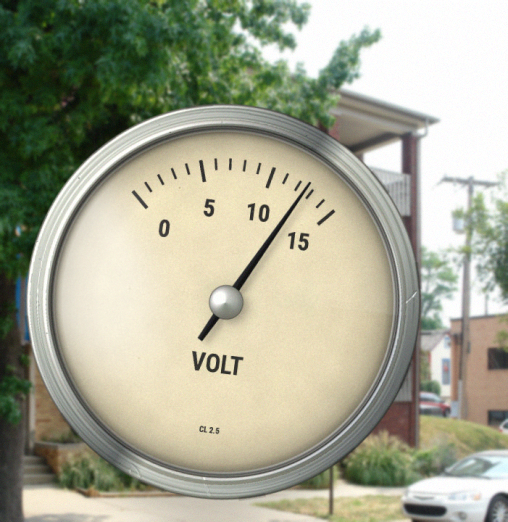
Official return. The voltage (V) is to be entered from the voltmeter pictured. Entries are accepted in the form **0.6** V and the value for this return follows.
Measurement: **12.5** V
